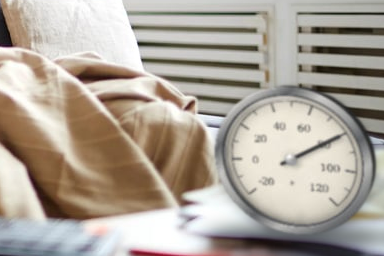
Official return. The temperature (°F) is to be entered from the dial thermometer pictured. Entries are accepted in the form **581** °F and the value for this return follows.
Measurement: **80** °F
